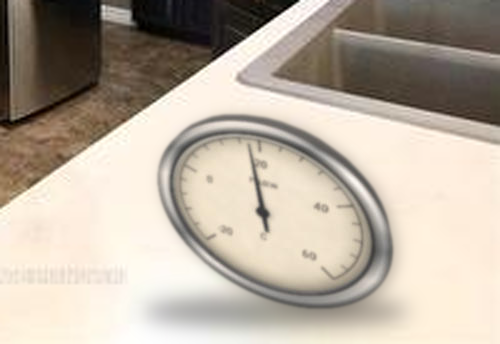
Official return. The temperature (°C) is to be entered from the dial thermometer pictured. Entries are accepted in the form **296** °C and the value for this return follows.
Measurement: **18** °C
